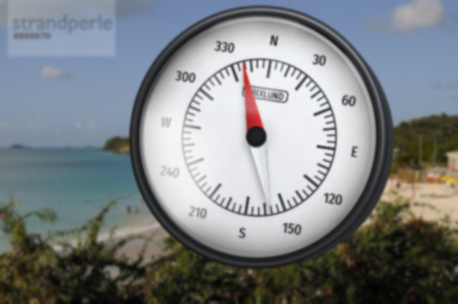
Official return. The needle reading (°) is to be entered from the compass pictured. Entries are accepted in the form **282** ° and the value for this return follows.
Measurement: **340** °
